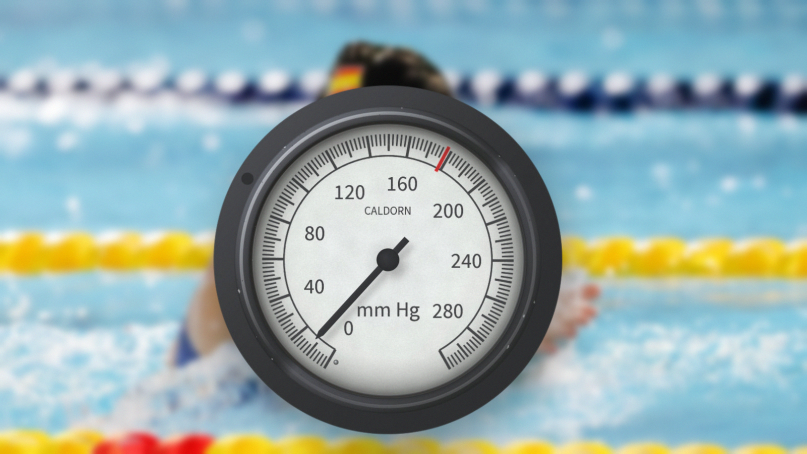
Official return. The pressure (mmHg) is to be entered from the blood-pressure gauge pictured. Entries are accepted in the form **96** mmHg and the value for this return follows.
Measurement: **12** mmHg
